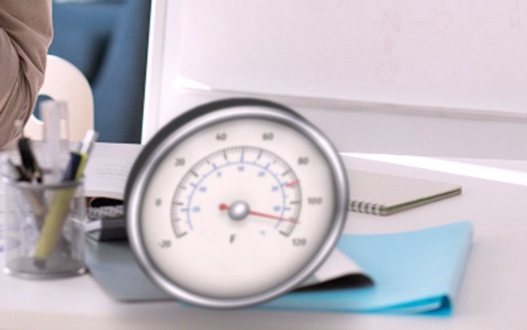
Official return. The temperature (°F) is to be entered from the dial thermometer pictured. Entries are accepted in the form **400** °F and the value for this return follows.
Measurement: **110** °F
